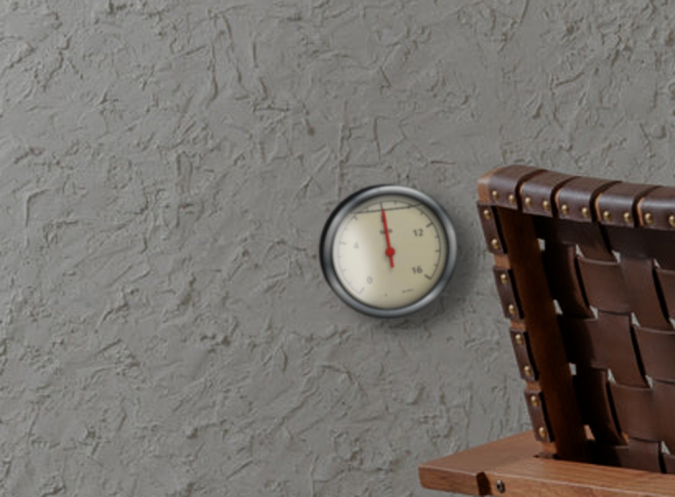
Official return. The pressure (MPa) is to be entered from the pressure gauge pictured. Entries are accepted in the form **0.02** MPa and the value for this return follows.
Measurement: **8** MPa
